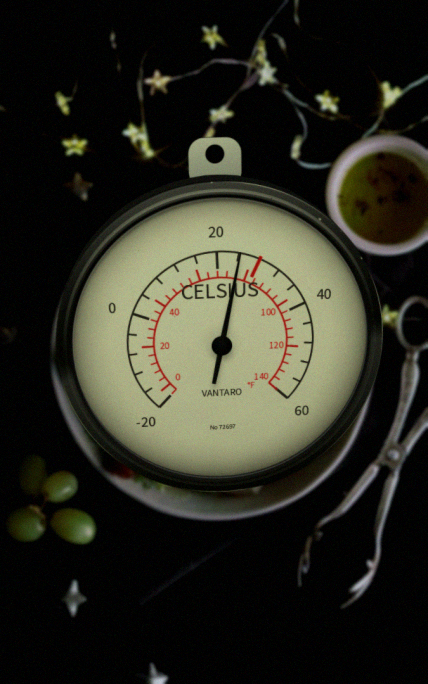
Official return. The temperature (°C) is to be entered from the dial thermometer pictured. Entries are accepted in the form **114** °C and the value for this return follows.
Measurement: **24** °C
